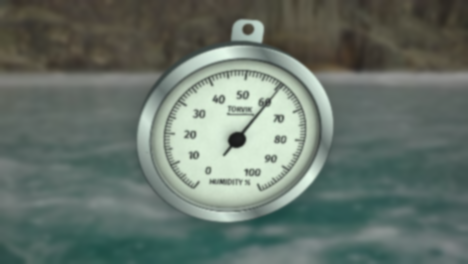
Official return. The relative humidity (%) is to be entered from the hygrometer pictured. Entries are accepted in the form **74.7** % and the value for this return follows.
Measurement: **60** %
